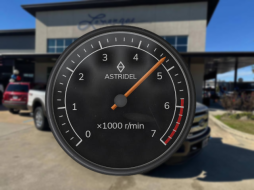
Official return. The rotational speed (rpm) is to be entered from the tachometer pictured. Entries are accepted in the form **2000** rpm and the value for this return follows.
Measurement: **4700** rpm
